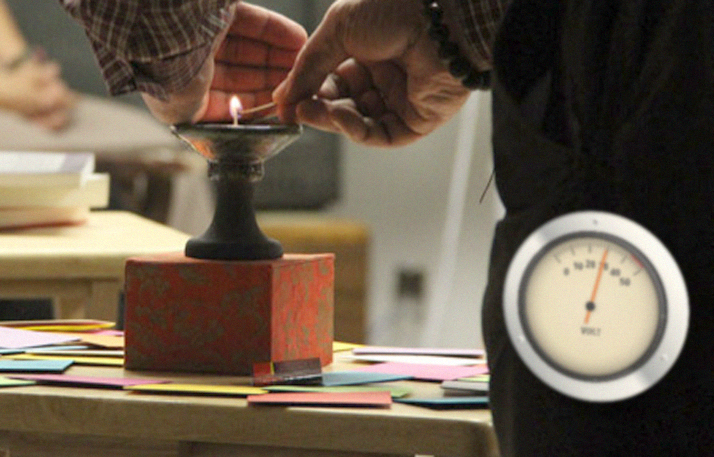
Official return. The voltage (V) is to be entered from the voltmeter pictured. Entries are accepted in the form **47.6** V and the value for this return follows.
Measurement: **30** V
